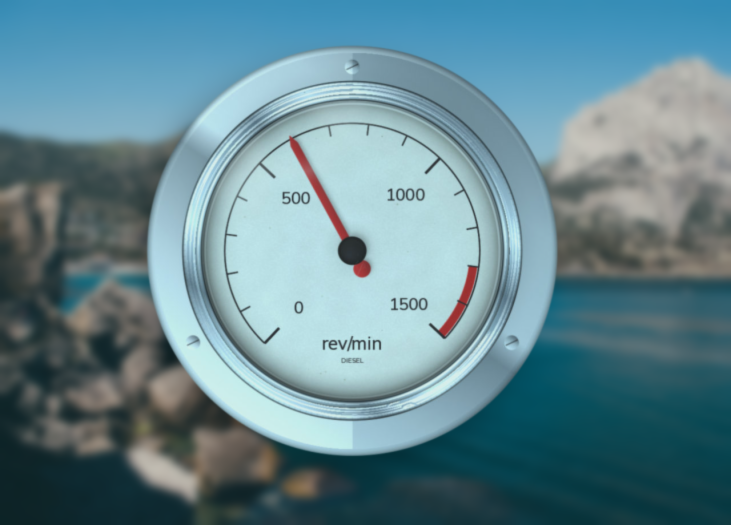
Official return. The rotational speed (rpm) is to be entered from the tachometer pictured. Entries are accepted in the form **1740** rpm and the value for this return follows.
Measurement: **600** rpm
